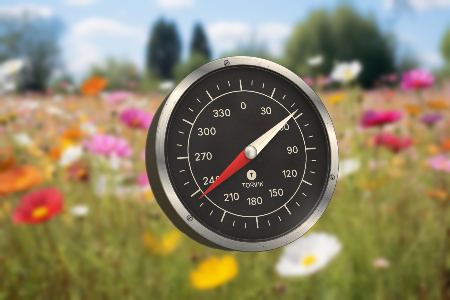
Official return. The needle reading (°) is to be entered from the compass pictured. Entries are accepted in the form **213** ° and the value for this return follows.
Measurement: **235** °
